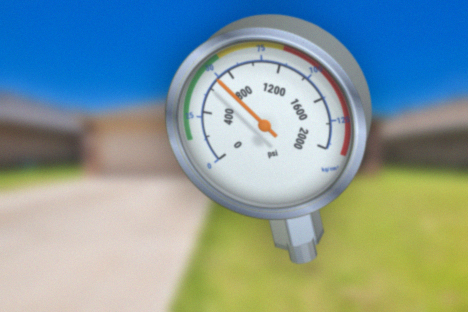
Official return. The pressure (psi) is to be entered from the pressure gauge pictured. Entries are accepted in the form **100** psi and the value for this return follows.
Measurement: **700** psi
